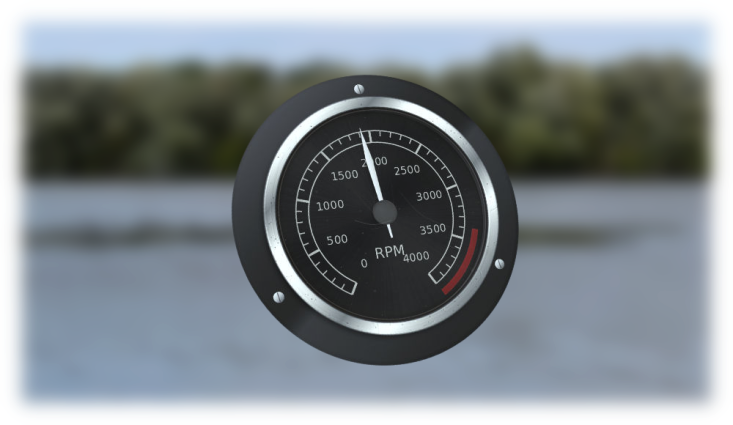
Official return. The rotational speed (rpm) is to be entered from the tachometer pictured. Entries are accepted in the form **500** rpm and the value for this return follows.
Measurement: **1900** rpm
